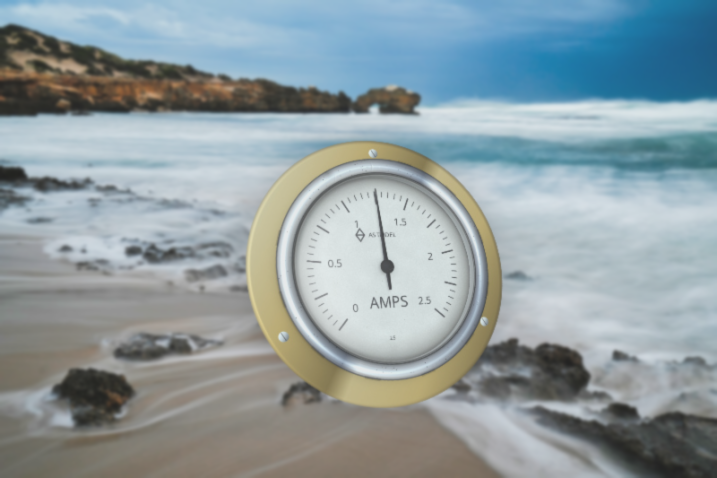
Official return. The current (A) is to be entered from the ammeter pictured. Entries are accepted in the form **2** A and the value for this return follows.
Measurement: **1.25** A
